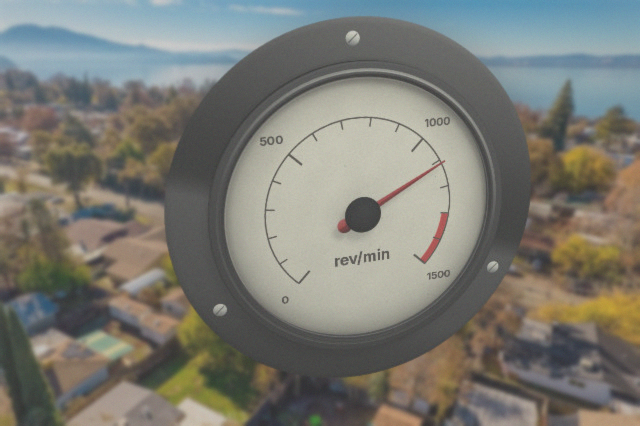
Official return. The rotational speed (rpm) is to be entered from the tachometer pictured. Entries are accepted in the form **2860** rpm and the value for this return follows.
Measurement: **1100** rpm
